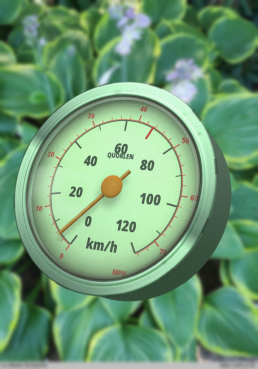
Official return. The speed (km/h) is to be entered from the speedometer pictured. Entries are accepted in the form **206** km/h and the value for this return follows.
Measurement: **5** km/h
